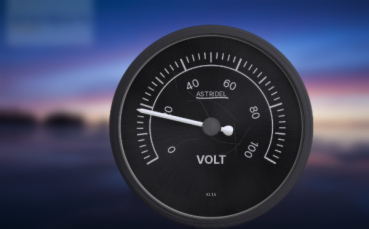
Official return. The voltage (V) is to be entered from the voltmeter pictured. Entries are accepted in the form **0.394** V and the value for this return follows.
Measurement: **18** V
